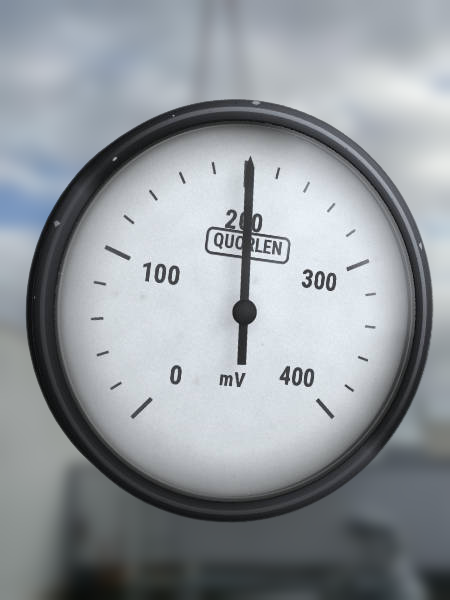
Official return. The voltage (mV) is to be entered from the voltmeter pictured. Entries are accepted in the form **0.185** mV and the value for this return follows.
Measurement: **200** mV
